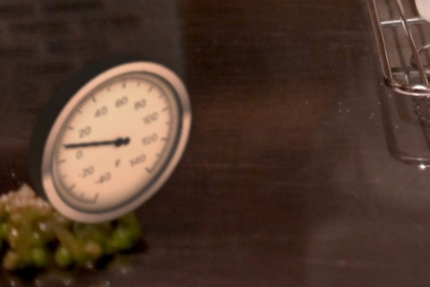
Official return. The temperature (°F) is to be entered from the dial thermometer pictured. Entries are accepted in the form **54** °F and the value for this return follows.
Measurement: **10** °F
